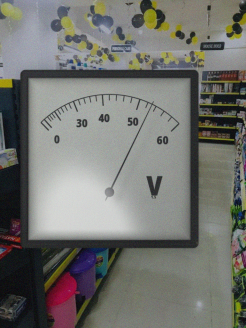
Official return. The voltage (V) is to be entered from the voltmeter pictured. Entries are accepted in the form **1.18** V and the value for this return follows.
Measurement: **53** V
